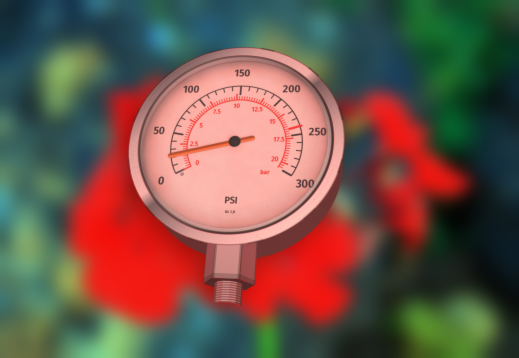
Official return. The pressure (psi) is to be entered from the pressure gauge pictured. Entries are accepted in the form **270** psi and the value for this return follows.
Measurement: **20** psi
